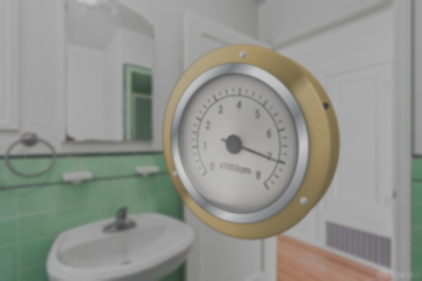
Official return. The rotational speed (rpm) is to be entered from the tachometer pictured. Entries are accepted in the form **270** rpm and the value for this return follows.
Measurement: **7000** rpm
